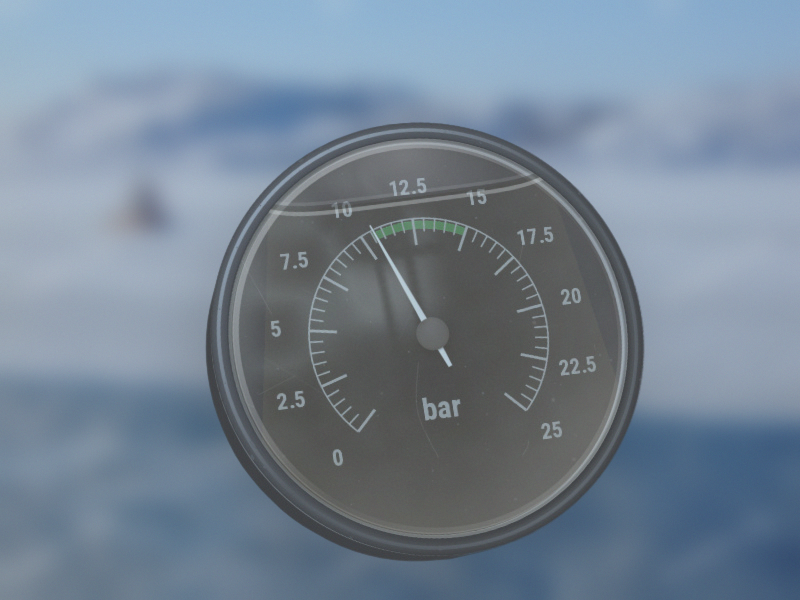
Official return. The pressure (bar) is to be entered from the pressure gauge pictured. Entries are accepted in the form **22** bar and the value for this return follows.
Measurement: **10.5** bar
